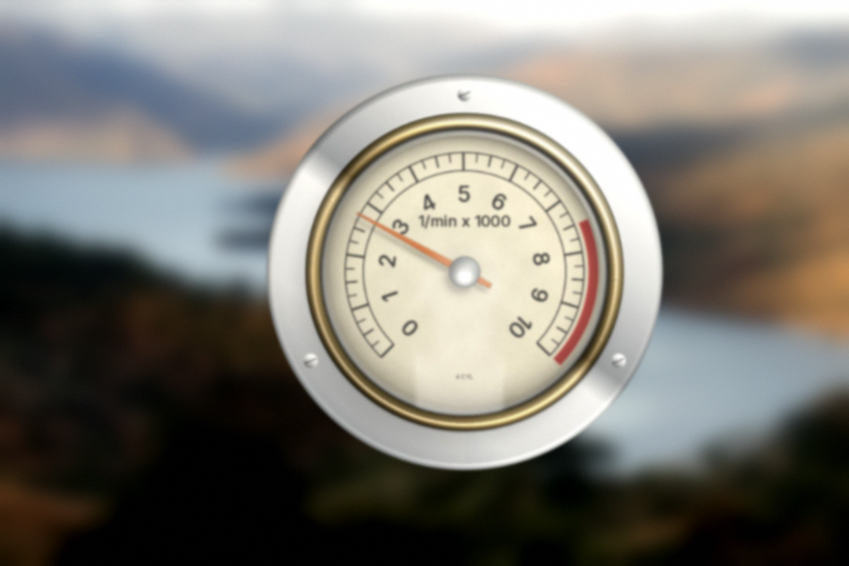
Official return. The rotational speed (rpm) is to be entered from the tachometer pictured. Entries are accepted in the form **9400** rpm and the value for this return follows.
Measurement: **2750** rpm
